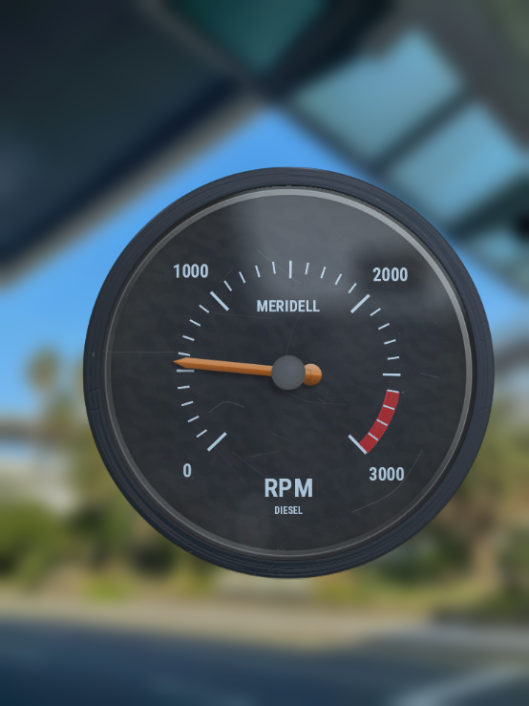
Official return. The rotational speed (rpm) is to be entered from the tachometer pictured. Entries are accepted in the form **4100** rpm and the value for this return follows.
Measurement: **550** rpm
